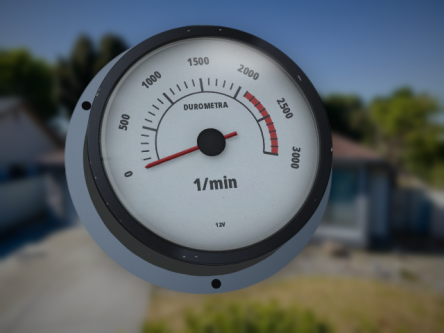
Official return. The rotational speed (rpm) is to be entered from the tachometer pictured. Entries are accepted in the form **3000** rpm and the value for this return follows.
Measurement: **0** rpm
